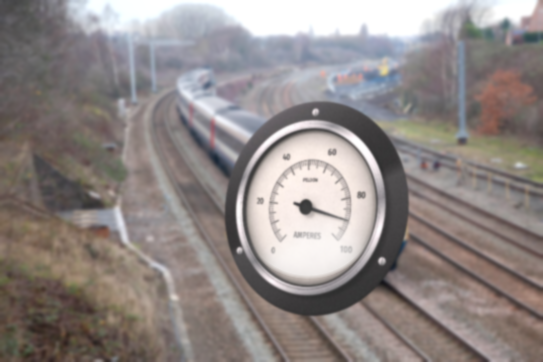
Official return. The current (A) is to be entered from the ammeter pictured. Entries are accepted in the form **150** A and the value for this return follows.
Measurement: **90** A
